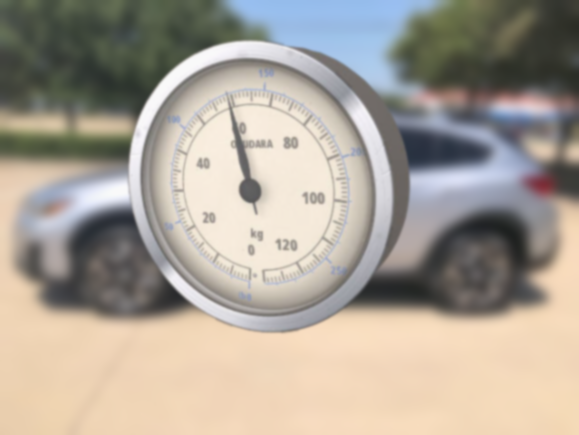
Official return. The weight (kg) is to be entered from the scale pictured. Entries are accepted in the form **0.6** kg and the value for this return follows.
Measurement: **60** kg
